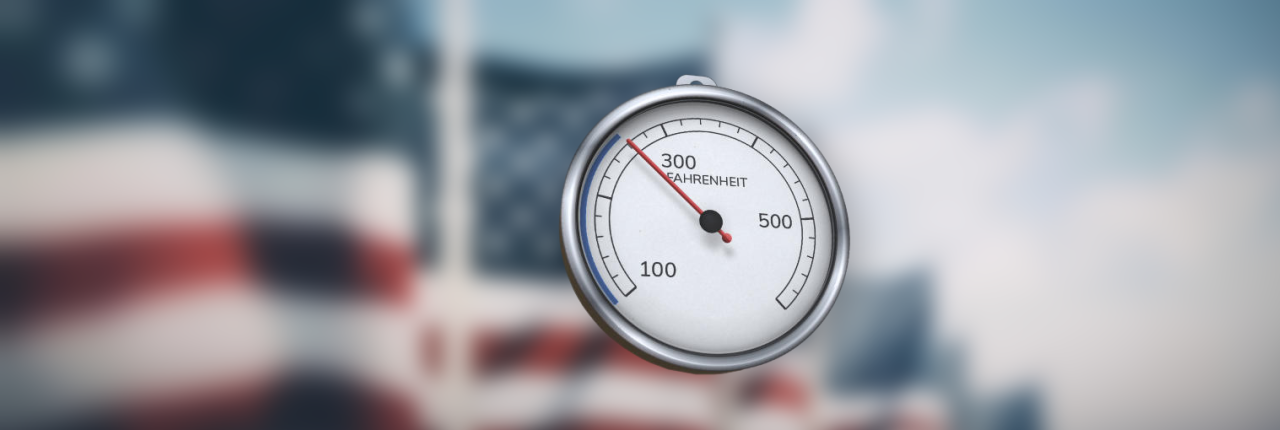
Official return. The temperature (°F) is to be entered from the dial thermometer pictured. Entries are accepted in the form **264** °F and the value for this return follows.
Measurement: **260** °F
